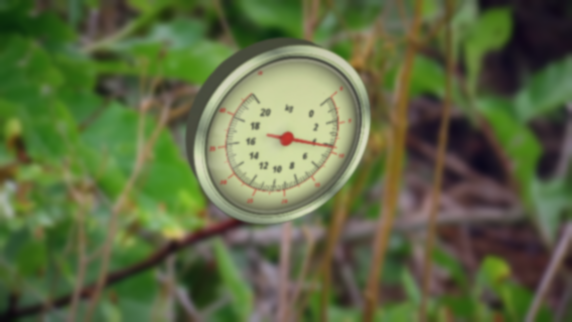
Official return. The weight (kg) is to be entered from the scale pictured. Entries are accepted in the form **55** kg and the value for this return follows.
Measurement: **4** kg
